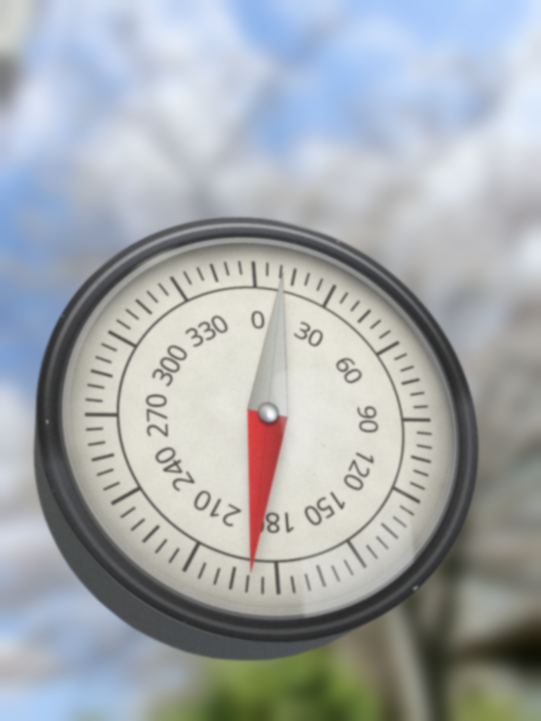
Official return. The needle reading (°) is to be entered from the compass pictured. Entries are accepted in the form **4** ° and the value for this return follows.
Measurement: **190** °
